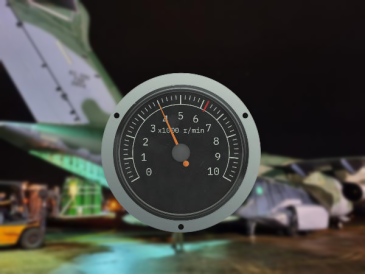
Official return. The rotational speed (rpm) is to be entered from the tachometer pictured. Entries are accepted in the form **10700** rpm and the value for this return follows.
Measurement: **4000** rpm
